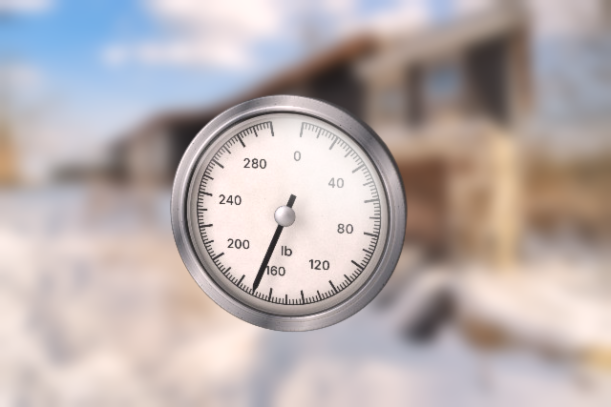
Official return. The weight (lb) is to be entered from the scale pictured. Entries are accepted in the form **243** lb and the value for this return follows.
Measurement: **170** lb
